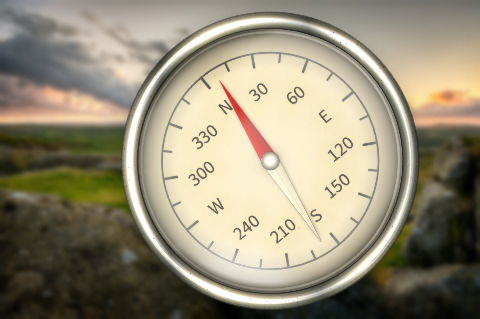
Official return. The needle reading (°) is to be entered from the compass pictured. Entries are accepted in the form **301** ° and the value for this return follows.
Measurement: **7.5** °
